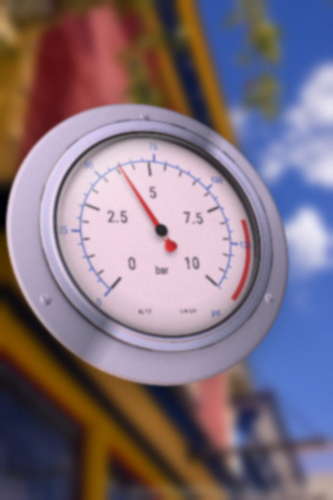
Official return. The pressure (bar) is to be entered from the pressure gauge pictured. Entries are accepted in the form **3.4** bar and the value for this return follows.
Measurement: **4** bar
